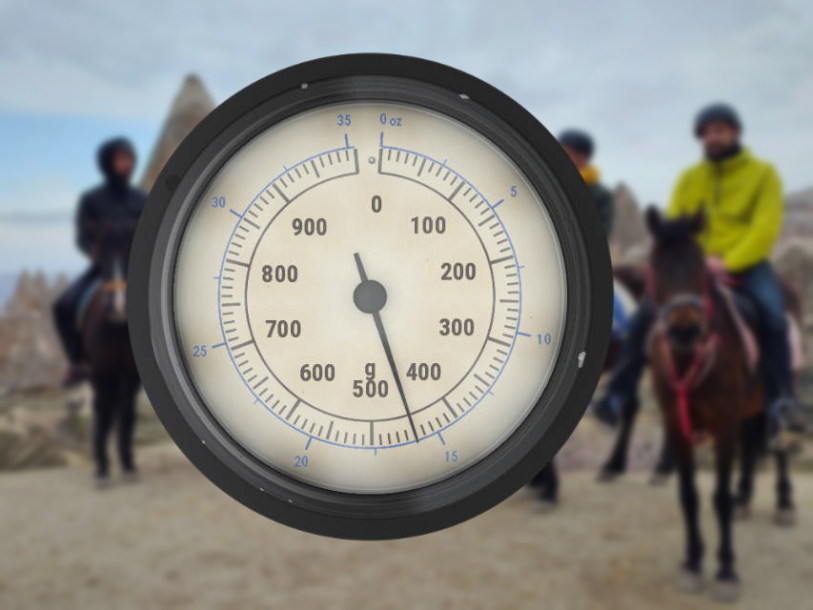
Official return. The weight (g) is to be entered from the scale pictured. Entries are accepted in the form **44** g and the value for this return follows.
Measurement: **450** g
